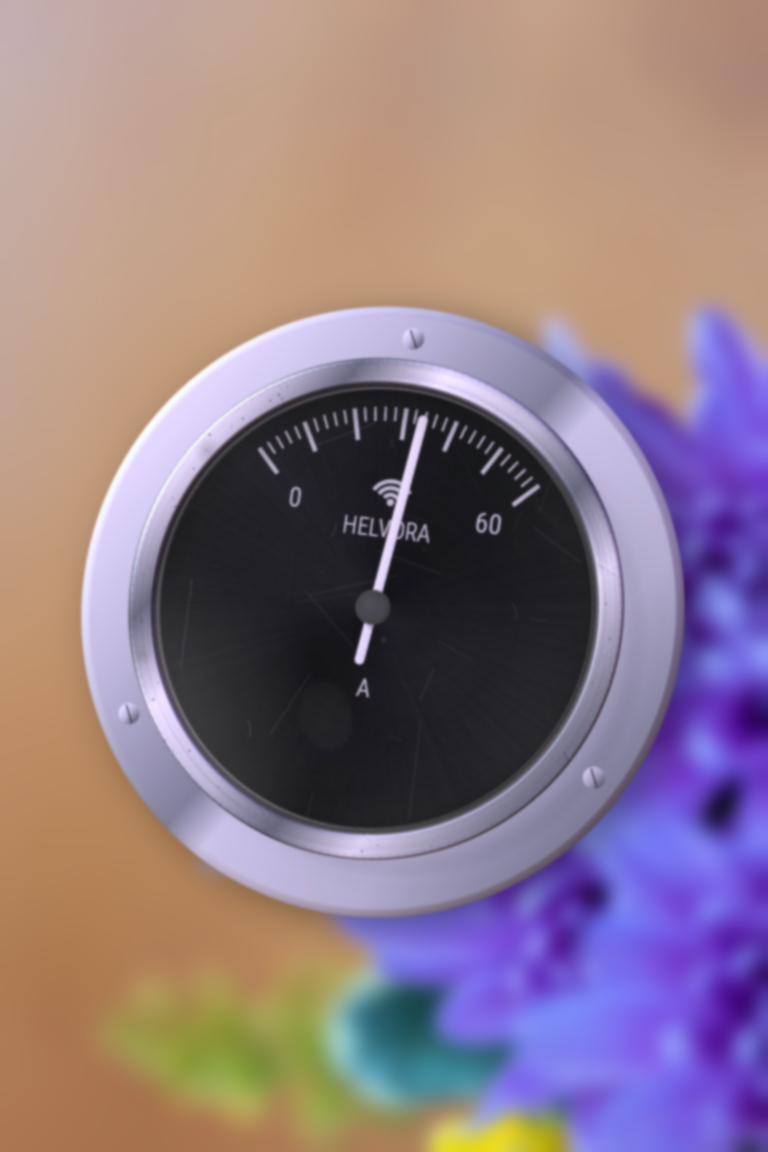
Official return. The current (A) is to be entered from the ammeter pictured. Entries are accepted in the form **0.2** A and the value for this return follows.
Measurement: **34** A
